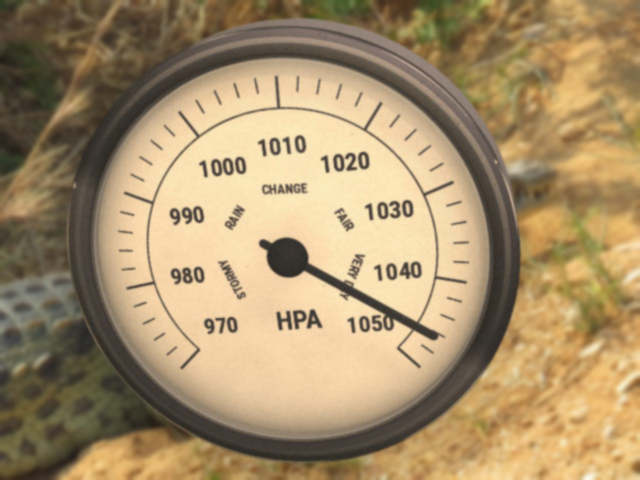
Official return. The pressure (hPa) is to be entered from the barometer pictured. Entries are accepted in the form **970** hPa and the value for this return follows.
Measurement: **1046** hPa
